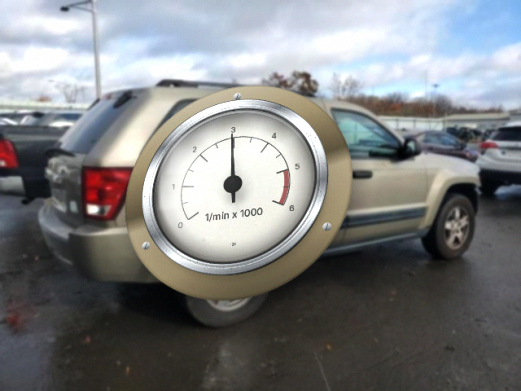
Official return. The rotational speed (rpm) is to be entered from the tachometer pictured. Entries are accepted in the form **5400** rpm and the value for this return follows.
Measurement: **3000** rpm
